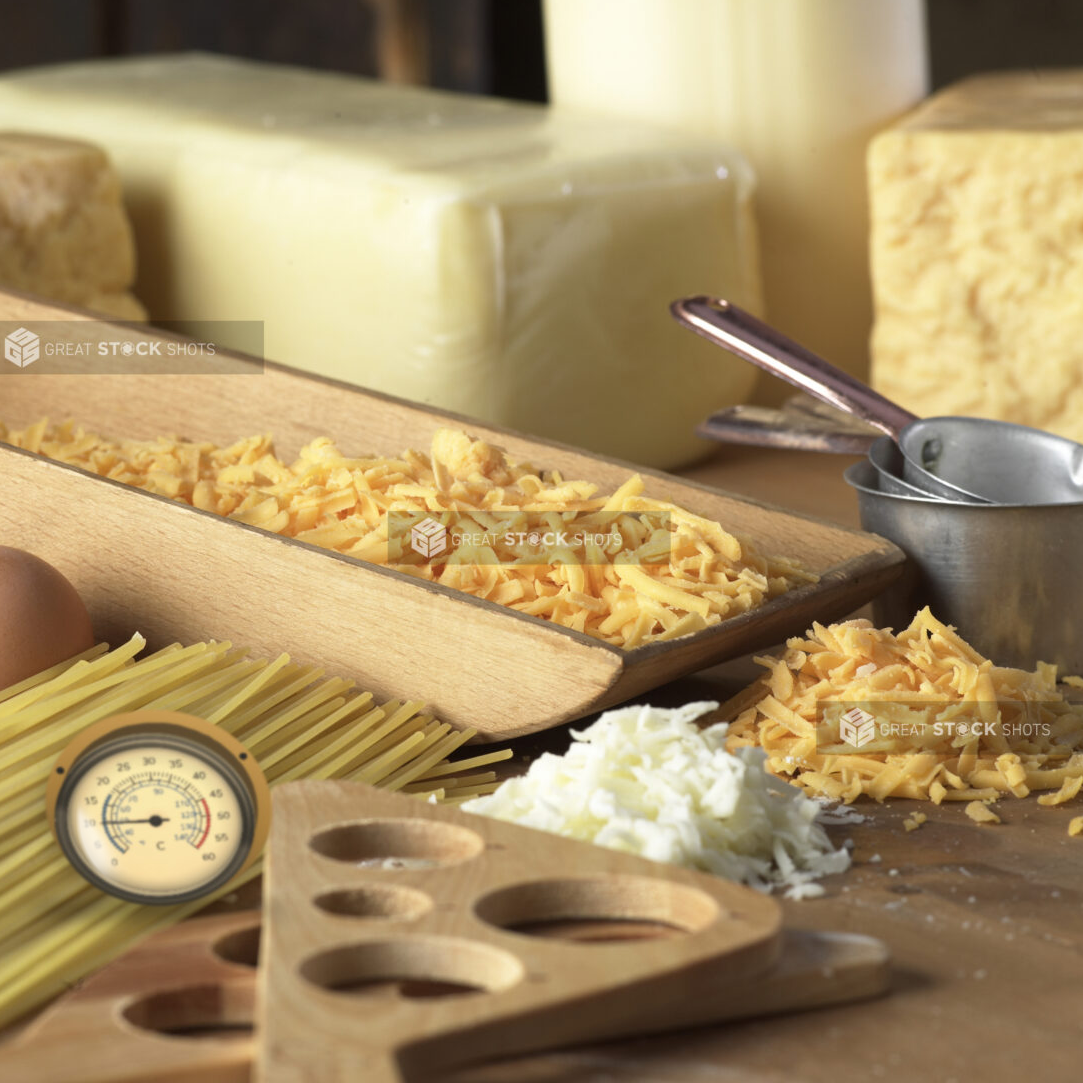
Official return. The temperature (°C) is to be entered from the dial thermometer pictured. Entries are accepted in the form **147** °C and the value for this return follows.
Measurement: **10** °C
